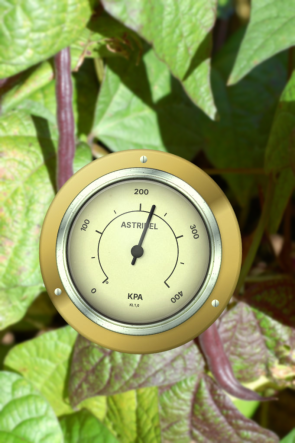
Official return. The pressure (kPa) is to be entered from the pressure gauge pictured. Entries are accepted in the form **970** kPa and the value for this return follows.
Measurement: **225** kPa
